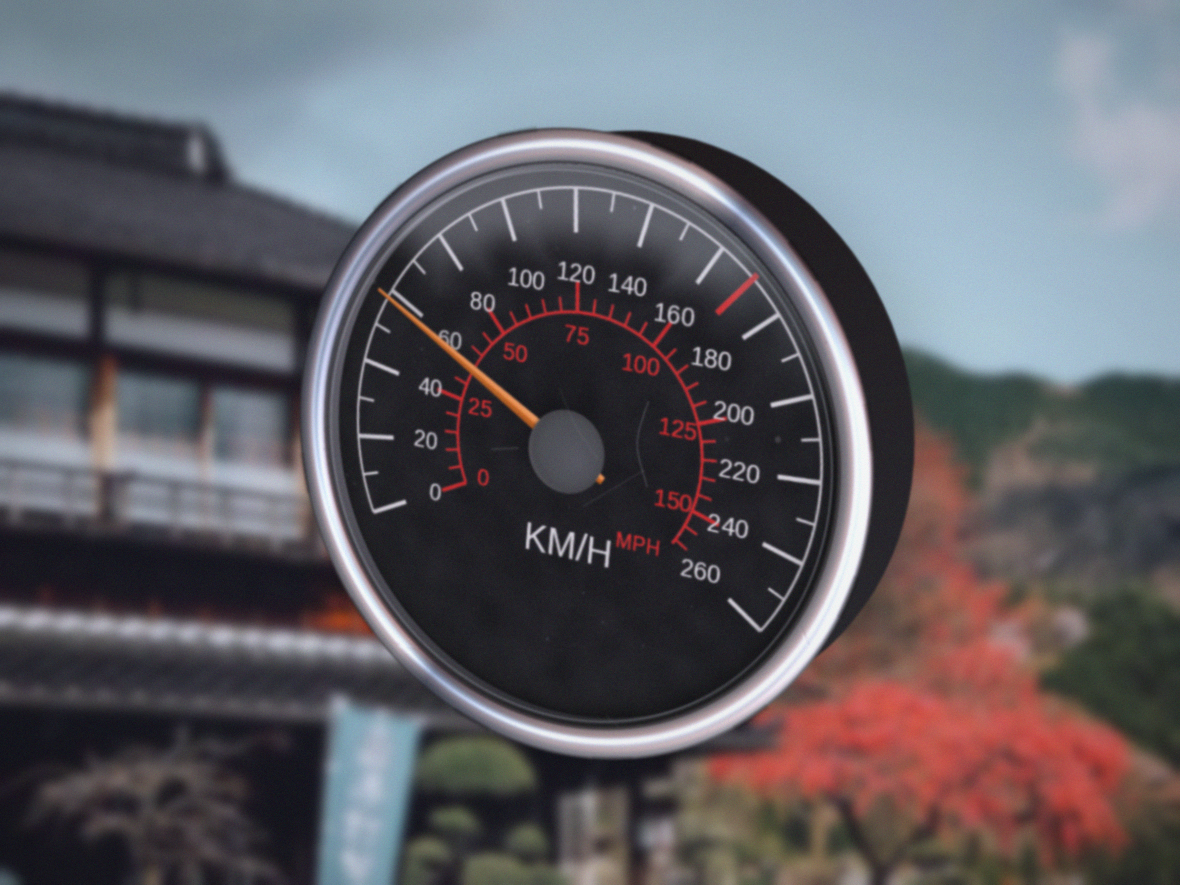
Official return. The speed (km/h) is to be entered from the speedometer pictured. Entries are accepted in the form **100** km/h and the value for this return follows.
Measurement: **60** km/h
